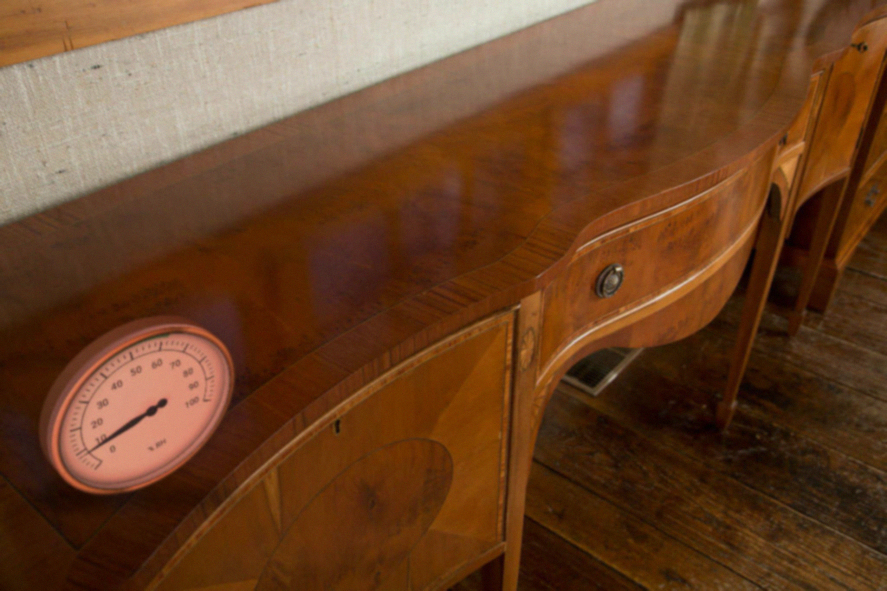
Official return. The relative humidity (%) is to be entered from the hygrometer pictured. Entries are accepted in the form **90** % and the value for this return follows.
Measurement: **10** %
